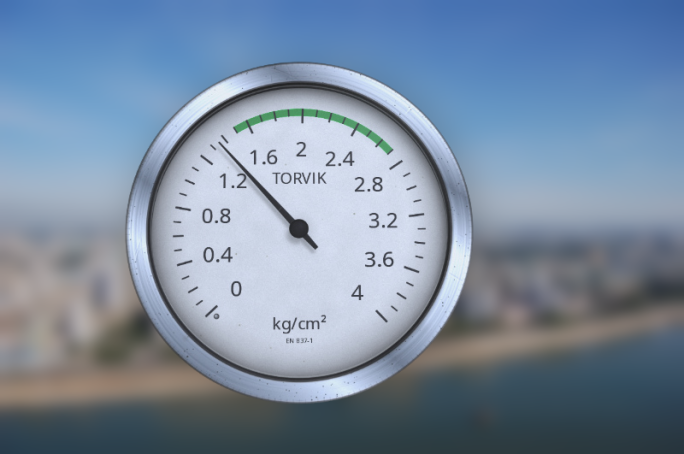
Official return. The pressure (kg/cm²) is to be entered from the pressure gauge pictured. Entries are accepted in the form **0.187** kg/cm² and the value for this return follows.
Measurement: **1.35** kg/cm²
